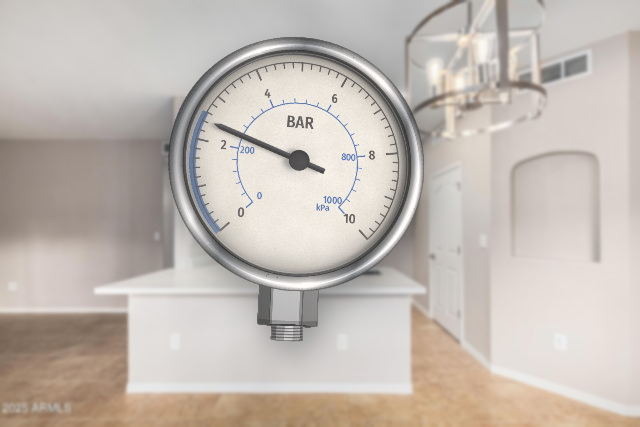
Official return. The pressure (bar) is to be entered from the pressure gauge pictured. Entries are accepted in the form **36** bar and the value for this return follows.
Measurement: **2.4** bar
